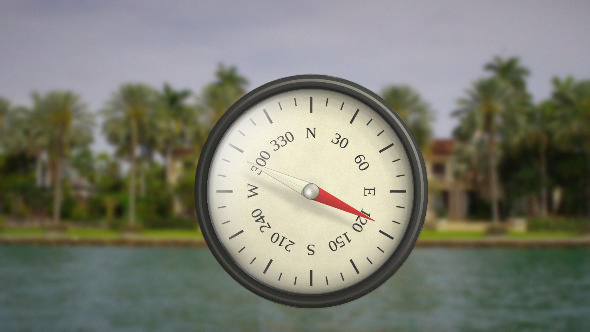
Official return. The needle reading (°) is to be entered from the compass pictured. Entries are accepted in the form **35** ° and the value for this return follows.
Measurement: **115** °
